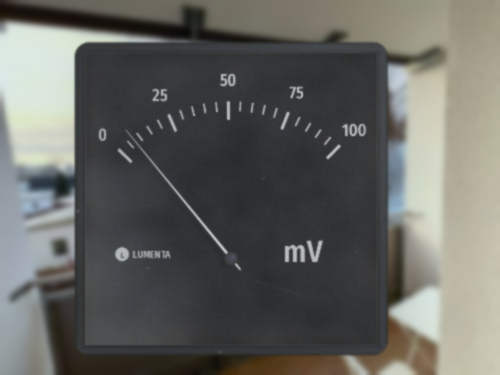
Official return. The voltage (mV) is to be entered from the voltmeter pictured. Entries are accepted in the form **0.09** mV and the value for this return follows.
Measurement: **7.5** mV
